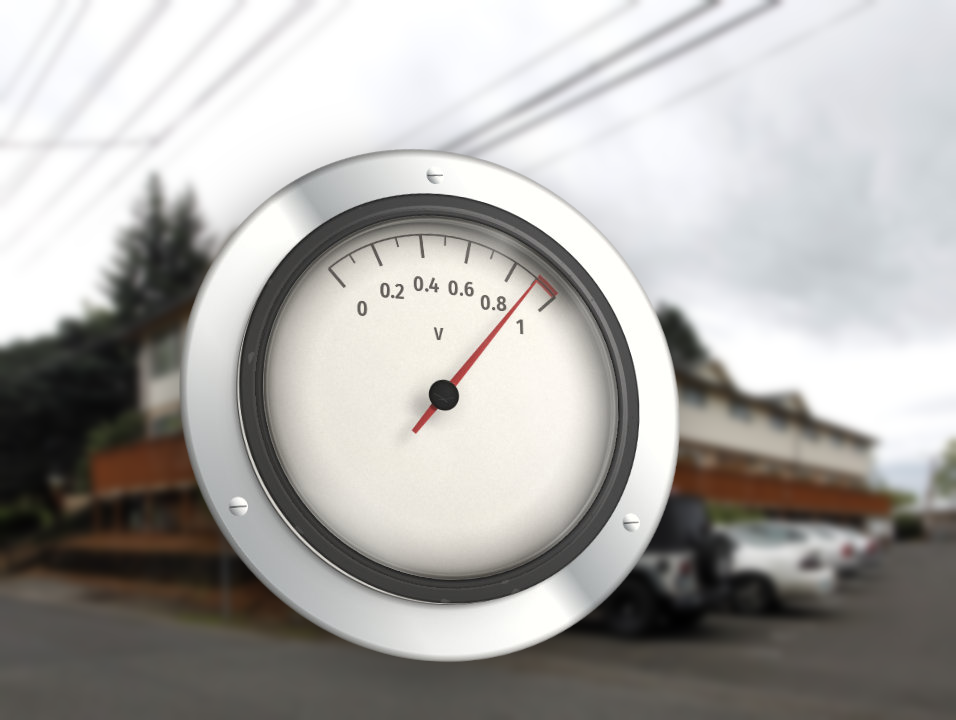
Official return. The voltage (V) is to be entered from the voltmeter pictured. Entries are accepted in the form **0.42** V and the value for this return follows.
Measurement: **0.9** V
